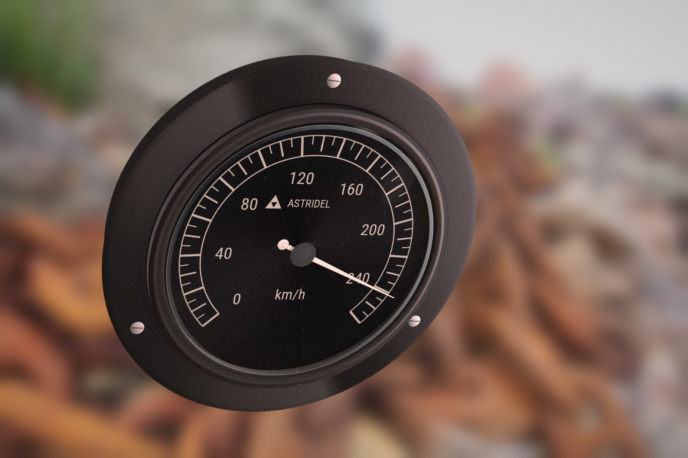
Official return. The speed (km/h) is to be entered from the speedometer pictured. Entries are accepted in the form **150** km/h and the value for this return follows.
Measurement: **240** km/h
